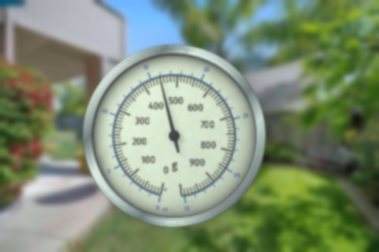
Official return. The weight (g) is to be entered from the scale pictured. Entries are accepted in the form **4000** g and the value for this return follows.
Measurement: **450** g
